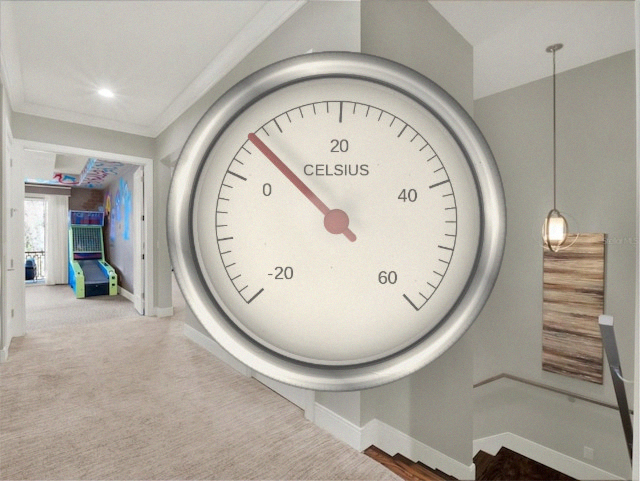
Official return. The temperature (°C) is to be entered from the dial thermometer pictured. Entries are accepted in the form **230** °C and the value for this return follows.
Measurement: **6** °C
